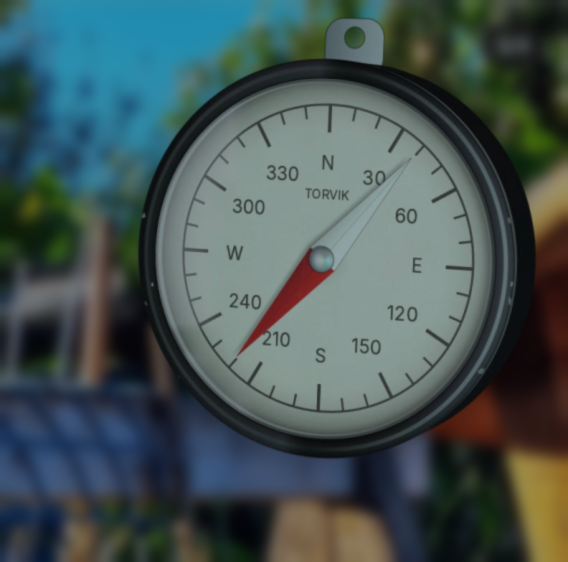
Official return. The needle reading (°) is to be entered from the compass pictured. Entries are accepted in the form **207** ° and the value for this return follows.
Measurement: **220** °
